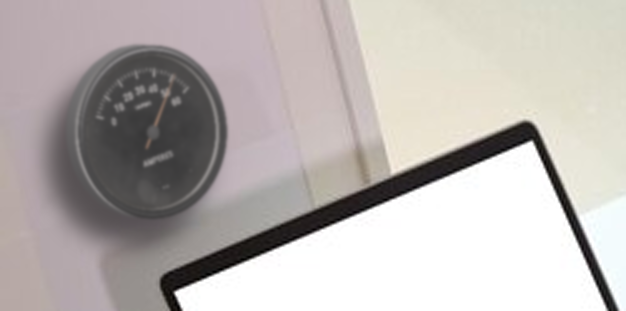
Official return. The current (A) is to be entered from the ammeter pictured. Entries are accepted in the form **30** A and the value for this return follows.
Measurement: **50** A
